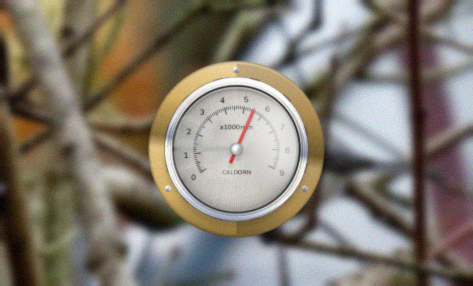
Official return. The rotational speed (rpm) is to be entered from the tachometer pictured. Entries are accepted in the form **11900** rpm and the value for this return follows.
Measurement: **5500** rpm
